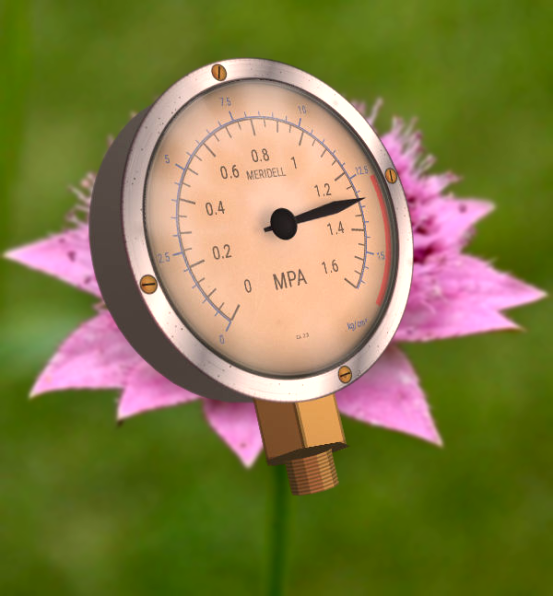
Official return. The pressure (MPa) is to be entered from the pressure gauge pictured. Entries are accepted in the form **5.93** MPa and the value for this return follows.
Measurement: **1.3** MPa
